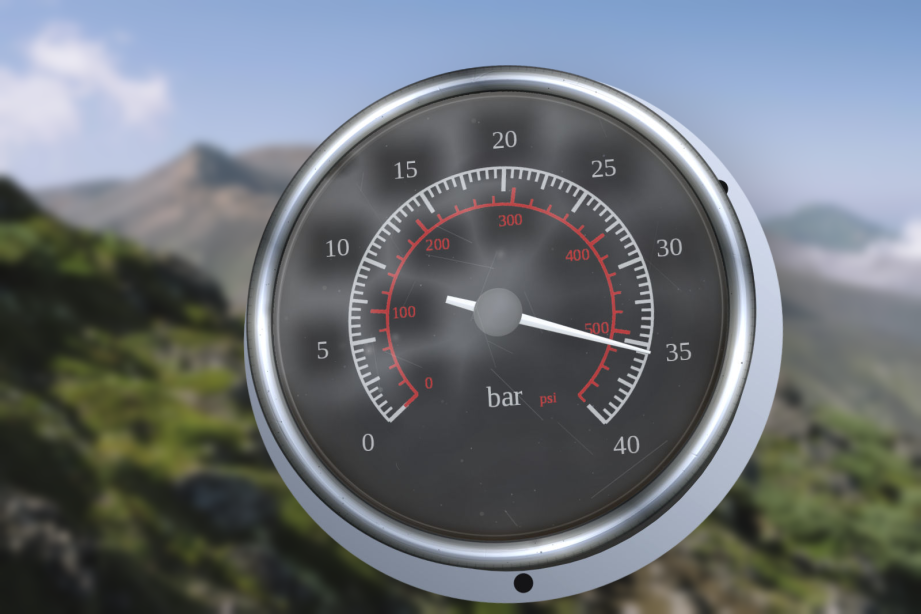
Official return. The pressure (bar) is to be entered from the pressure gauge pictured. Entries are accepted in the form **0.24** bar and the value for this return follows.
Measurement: **35.5** bar
